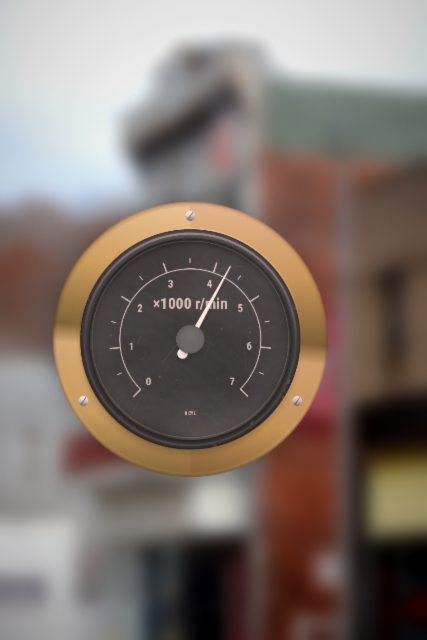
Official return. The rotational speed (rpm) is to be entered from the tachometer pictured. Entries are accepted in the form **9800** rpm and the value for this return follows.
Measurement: **4250** rpm
